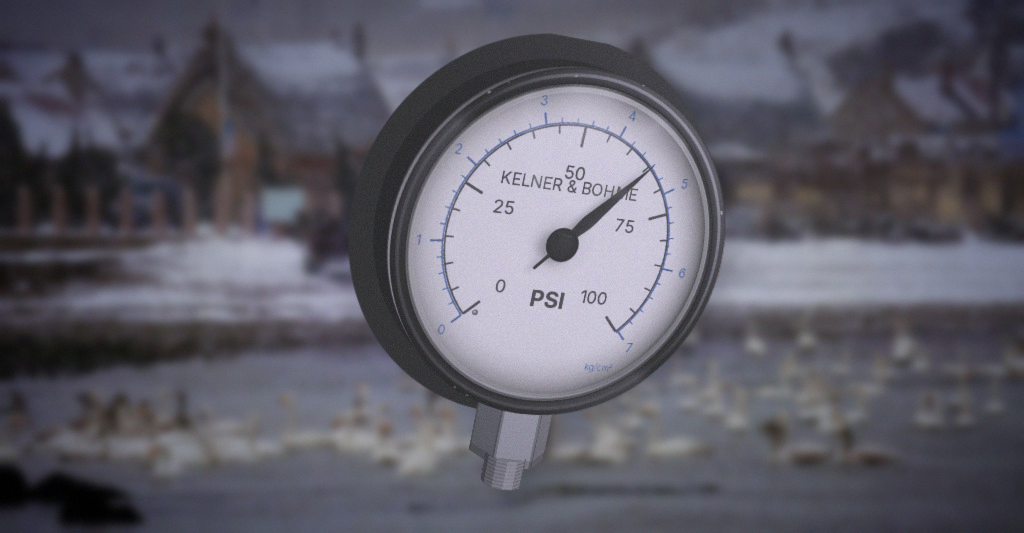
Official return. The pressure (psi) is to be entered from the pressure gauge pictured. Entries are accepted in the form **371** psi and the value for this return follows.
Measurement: **65** psi
